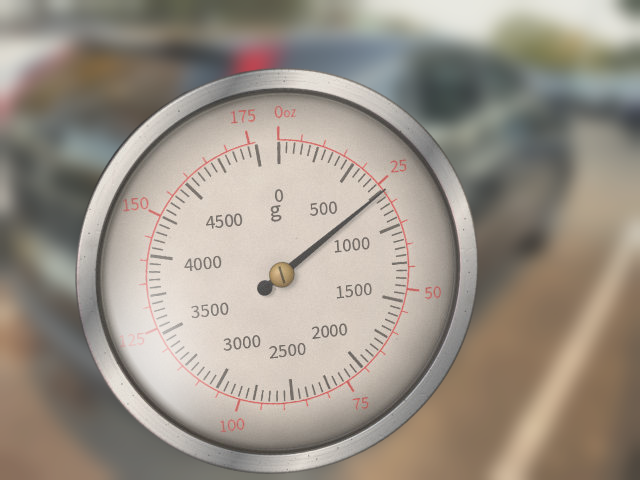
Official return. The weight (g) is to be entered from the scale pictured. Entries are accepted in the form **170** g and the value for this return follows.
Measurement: **750** g
